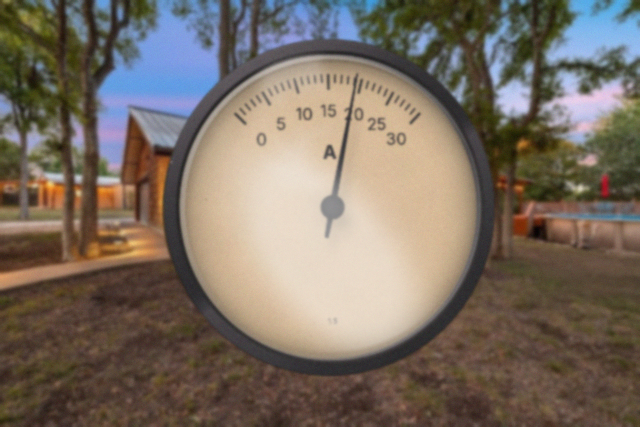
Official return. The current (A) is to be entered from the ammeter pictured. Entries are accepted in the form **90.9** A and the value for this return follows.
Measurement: **19** A
